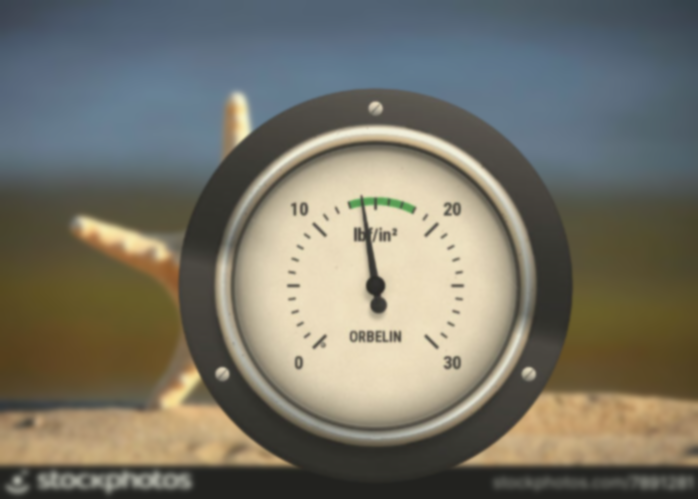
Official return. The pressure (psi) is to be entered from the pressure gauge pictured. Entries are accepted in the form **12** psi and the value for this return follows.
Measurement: **14** psi
